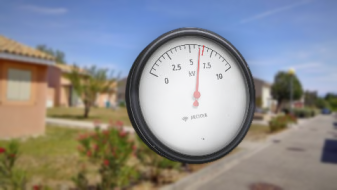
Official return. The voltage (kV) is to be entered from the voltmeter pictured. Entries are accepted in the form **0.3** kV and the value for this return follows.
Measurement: **6** kV
